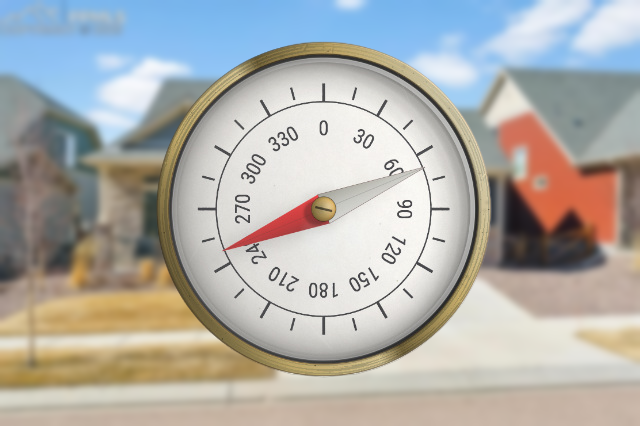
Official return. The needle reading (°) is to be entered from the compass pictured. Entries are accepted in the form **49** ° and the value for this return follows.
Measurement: **247.5** °
